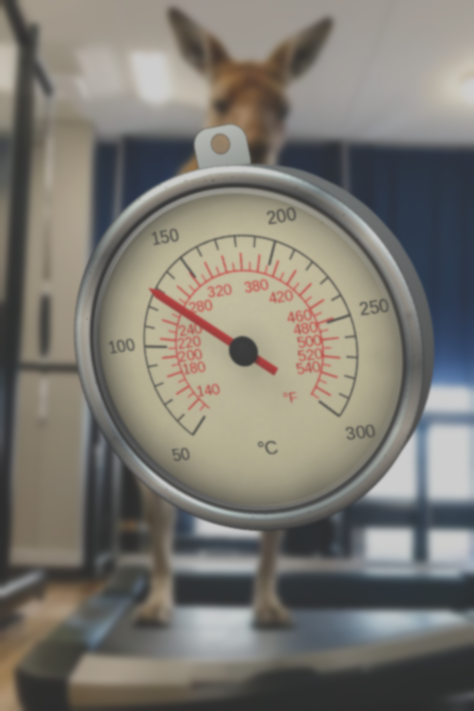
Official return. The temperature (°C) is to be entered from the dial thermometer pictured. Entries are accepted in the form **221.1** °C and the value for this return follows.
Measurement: **130** °C
